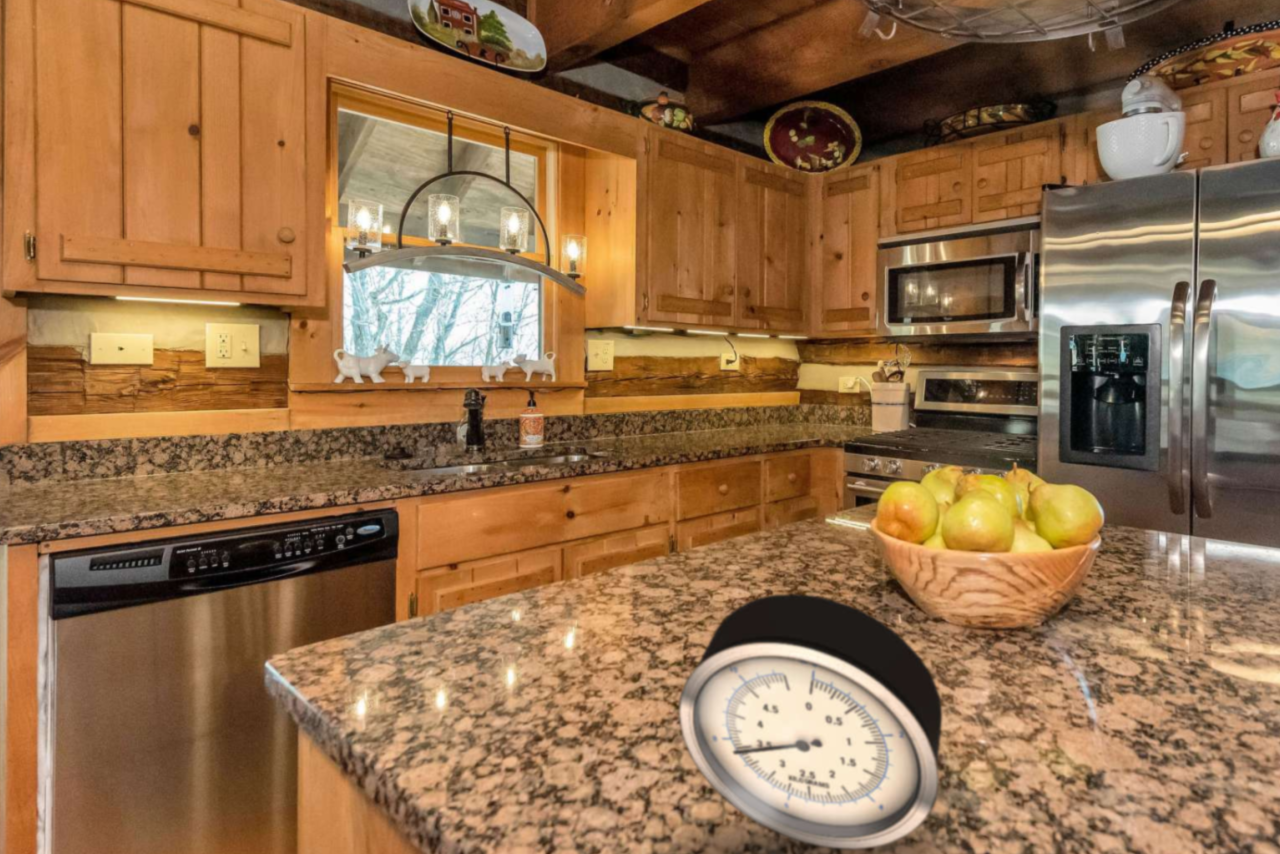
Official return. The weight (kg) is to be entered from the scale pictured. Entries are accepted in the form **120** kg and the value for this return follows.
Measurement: **3.5** kg
